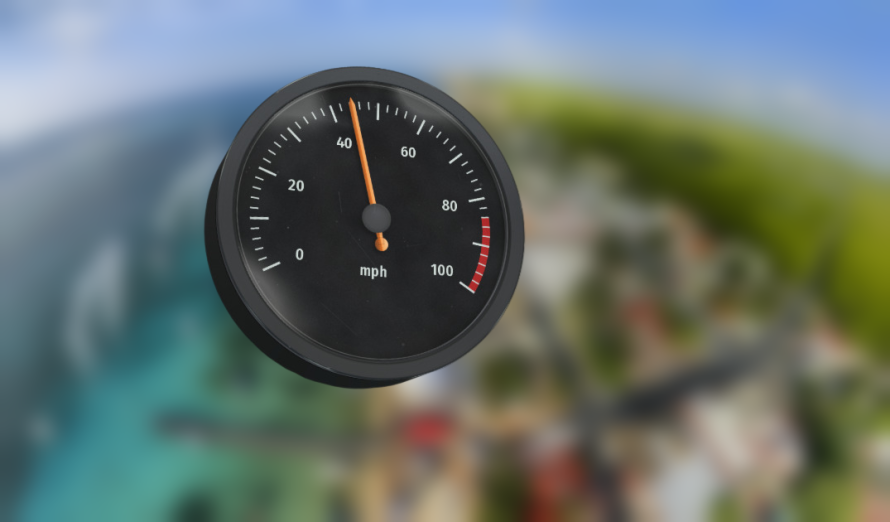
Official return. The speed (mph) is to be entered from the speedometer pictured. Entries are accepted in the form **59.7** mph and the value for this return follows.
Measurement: **44** mph
